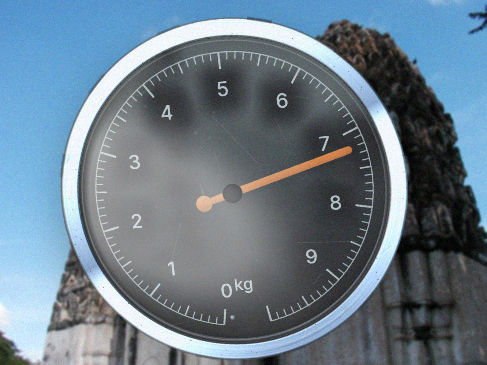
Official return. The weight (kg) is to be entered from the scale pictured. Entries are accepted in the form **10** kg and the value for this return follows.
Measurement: **7.2** kg
